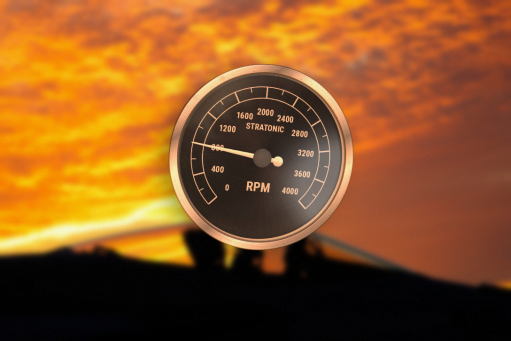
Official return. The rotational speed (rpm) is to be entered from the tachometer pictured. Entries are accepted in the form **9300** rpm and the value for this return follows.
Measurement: **800** rpm
